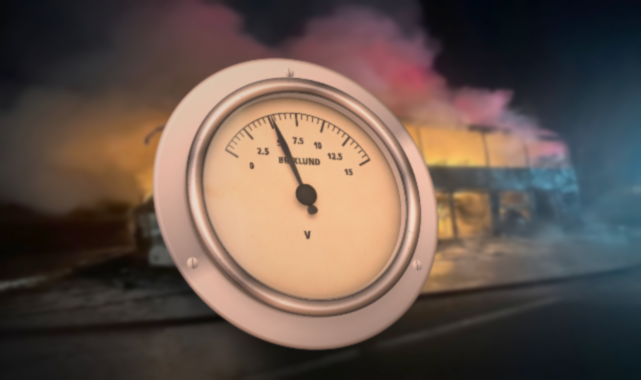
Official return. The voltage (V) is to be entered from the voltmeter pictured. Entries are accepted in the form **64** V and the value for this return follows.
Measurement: **5** V
